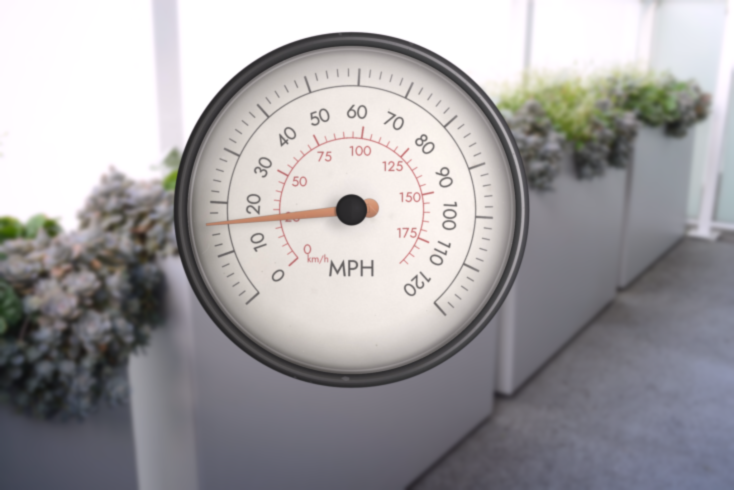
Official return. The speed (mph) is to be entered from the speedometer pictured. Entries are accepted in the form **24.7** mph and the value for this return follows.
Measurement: **16** mph
